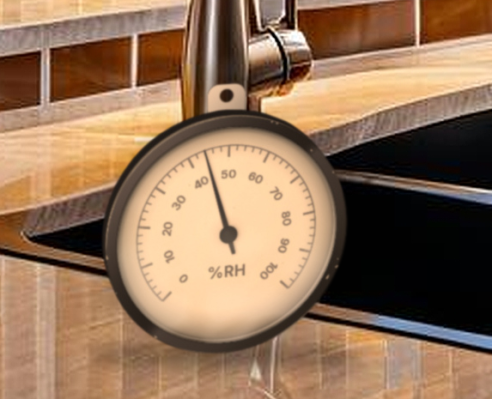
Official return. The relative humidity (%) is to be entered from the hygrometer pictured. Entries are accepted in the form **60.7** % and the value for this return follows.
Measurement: **44** %
